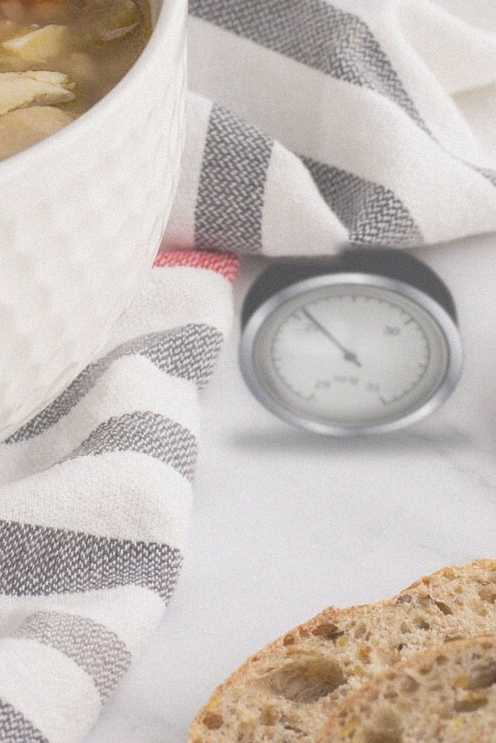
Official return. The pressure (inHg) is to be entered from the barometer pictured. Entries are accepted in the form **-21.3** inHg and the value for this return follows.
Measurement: **29.1** inHg
